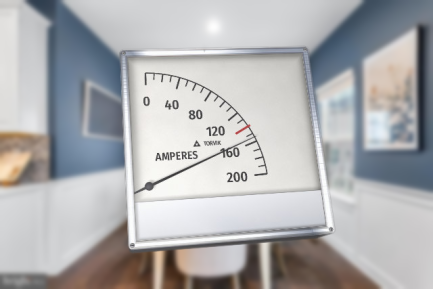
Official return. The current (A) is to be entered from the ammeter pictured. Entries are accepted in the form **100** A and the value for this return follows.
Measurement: **155** A
